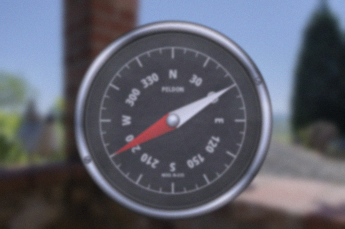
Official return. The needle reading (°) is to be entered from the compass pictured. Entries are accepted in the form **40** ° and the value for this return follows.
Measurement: **240** °
